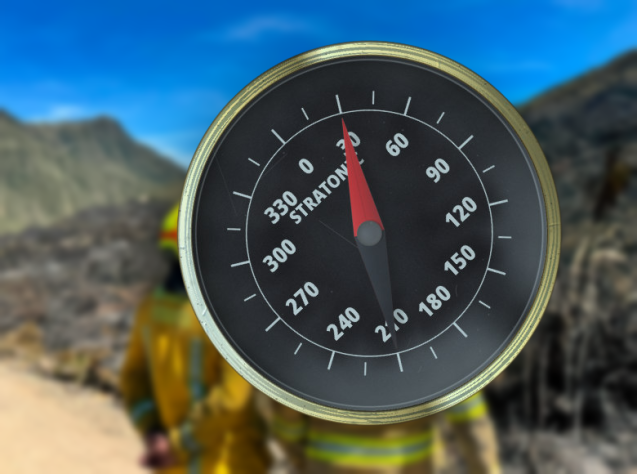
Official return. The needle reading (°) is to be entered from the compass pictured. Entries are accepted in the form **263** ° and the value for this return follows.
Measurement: **30** °
